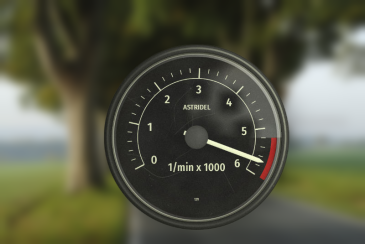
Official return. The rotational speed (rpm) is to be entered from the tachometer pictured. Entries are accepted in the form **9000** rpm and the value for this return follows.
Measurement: **5700** rpm
